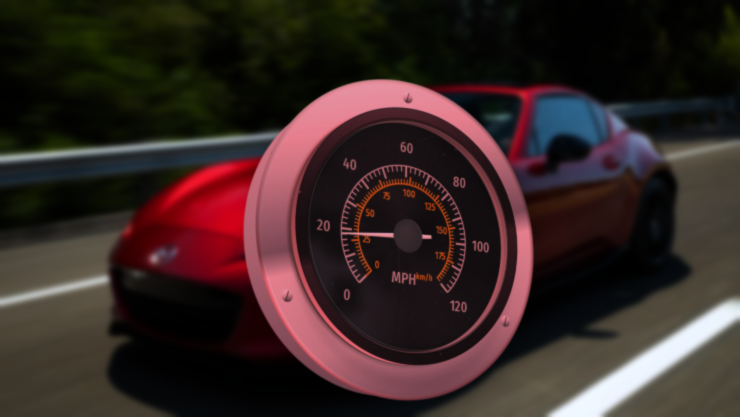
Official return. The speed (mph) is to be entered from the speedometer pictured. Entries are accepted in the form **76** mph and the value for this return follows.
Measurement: **18** mph
